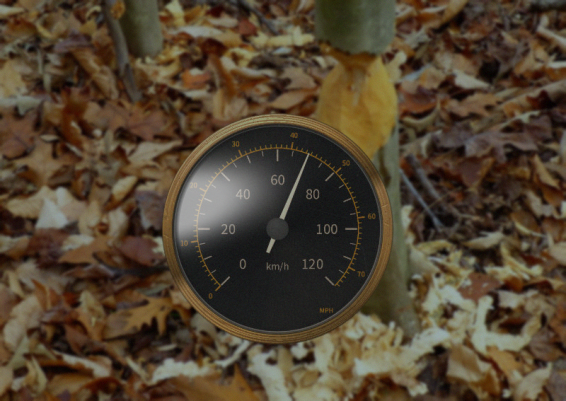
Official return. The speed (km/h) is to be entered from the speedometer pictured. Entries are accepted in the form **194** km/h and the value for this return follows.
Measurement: **70** km/h
